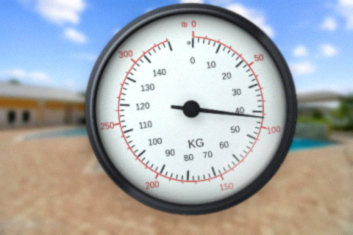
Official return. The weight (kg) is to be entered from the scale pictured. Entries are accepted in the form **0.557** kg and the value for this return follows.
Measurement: **42** kg
